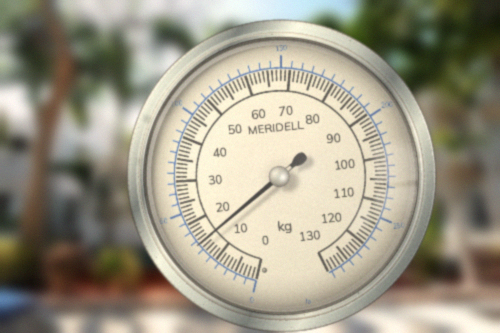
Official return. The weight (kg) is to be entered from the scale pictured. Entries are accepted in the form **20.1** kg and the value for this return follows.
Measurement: **15** kg
